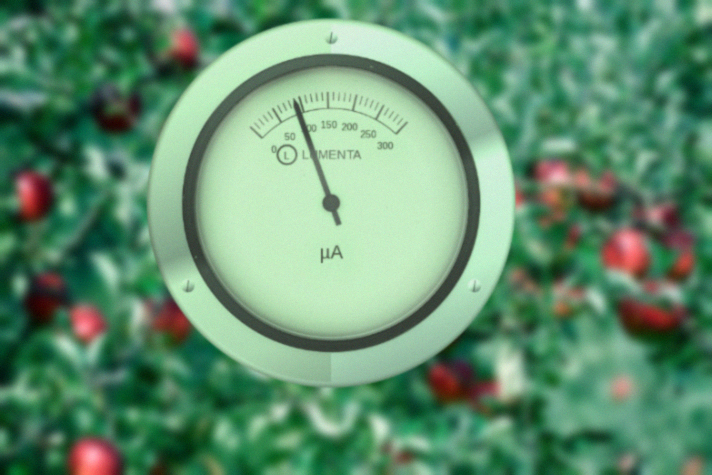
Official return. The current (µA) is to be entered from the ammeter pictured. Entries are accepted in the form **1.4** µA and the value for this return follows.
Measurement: **90** µA
